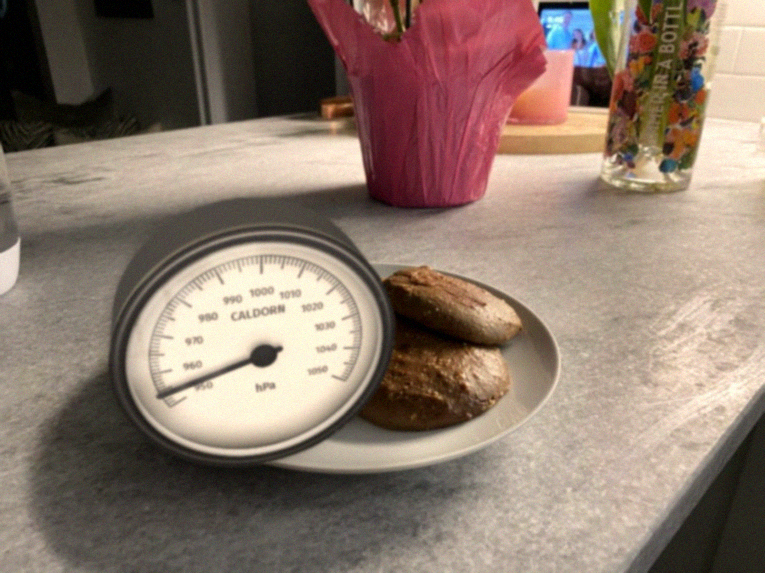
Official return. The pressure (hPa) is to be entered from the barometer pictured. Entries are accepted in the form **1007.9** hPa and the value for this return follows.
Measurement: **955** hPa
